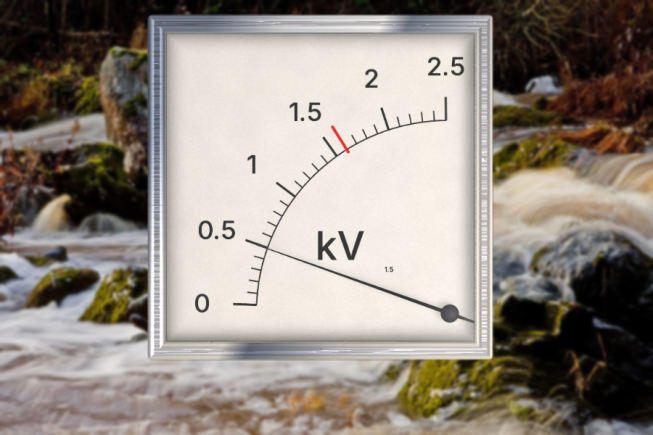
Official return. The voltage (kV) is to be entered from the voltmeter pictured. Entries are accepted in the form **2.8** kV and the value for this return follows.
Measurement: **0.5** kV
